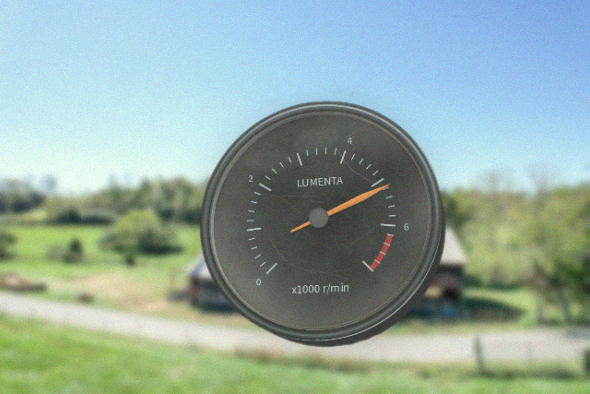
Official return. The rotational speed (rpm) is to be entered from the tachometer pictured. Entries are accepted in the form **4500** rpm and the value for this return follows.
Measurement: **5200** rpm
